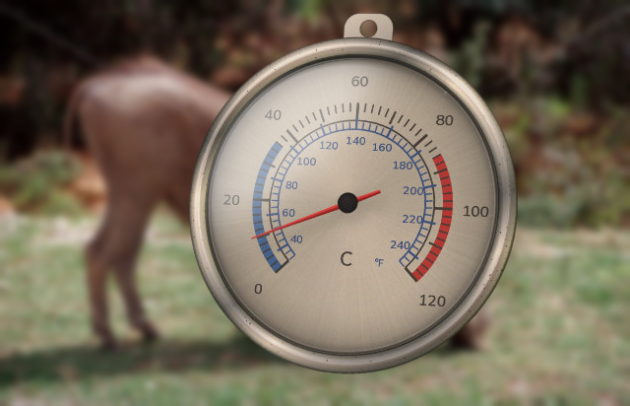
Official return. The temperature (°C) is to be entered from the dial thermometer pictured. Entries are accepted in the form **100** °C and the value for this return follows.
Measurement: **10** °C
